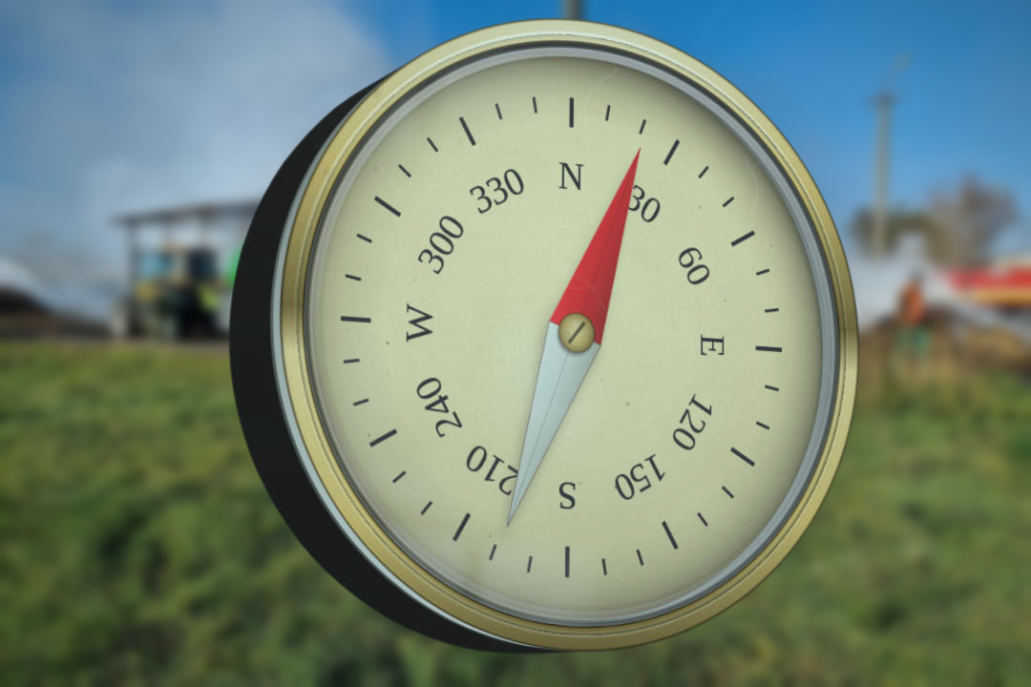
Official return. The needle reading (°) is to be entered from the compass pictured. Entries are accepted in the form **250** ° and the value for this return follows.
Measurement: **20** °
